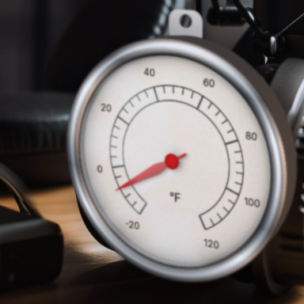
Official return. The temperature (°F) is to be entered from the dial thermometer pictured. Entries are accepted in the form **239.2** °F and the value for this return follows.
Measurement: **-8** °F
